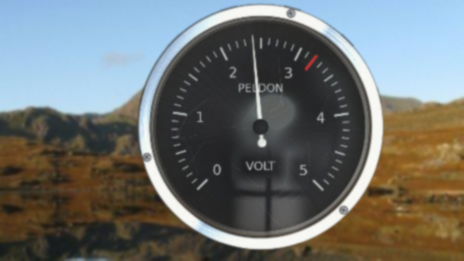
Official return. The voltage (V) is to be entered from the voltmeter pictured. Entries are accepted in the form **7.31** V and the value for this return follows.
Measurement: **2.4** V
